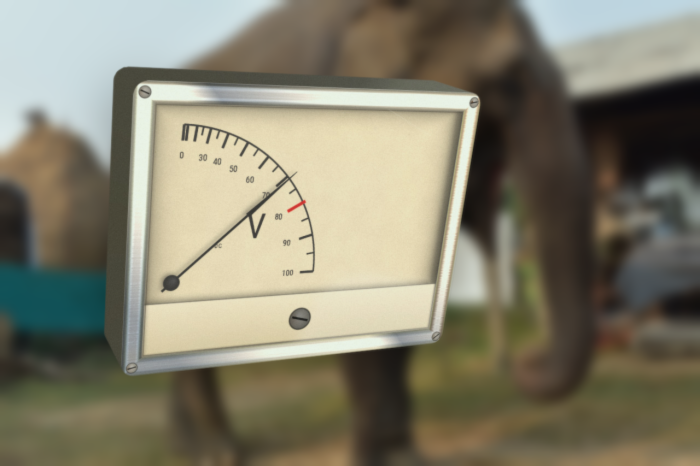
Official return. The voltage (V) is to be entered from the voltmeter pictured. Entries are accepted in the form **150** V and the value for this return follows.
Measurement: **70** V
